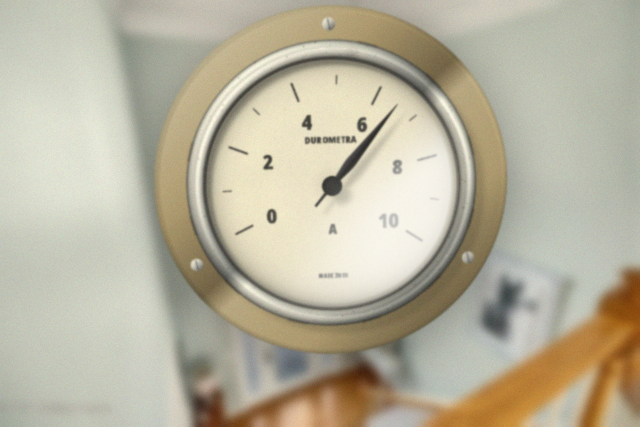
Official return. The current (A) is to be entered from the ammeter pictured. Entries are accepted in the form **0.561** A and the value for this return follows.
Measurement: **6.5** A
